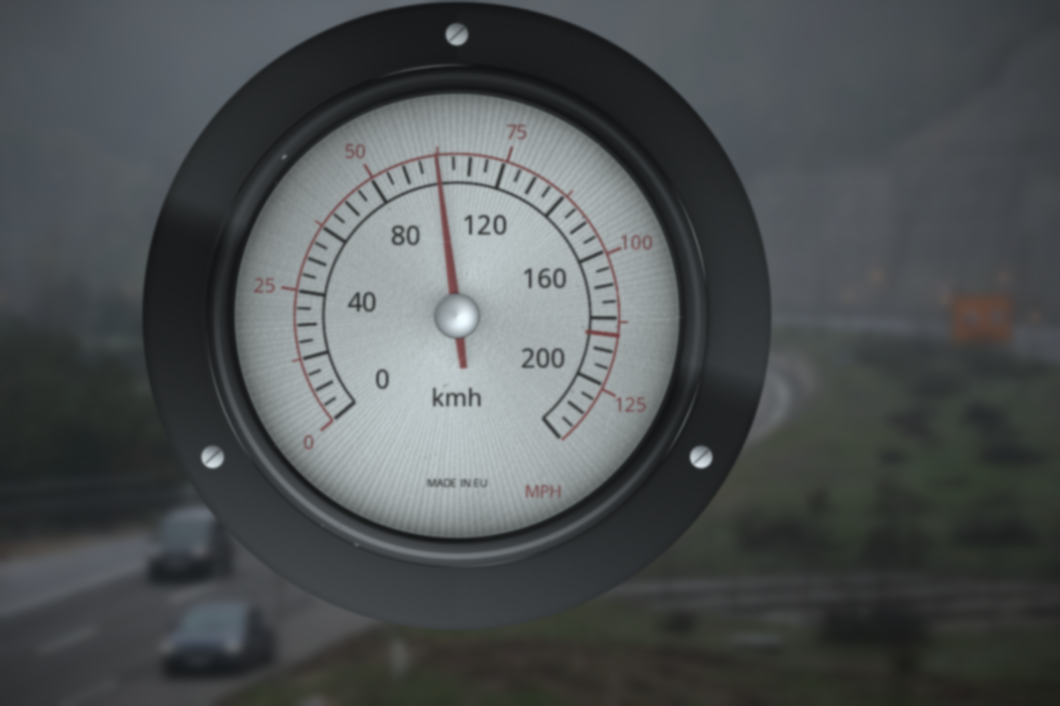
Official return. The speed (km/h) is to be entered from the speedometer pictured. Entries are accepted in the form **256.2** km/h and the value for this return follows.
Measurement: **100** km/h
